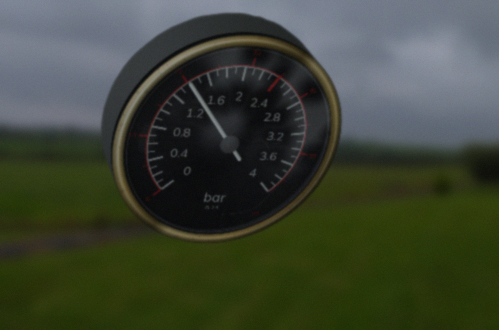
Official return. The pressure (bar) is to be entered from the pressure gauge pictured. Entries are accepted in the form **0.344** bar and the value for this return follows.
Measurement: **1.4** bar
